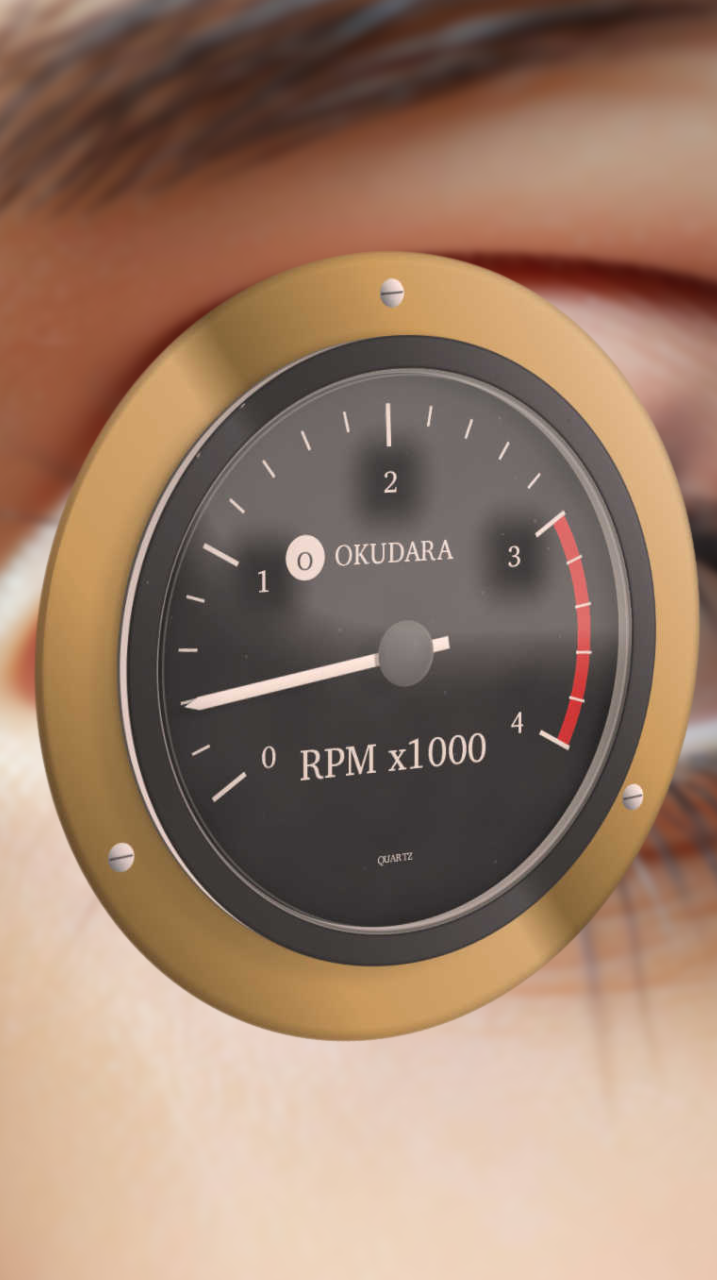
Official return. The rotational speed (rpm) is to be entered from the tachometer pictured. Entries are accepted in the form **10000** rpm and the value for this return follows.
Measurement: **400** rpm
